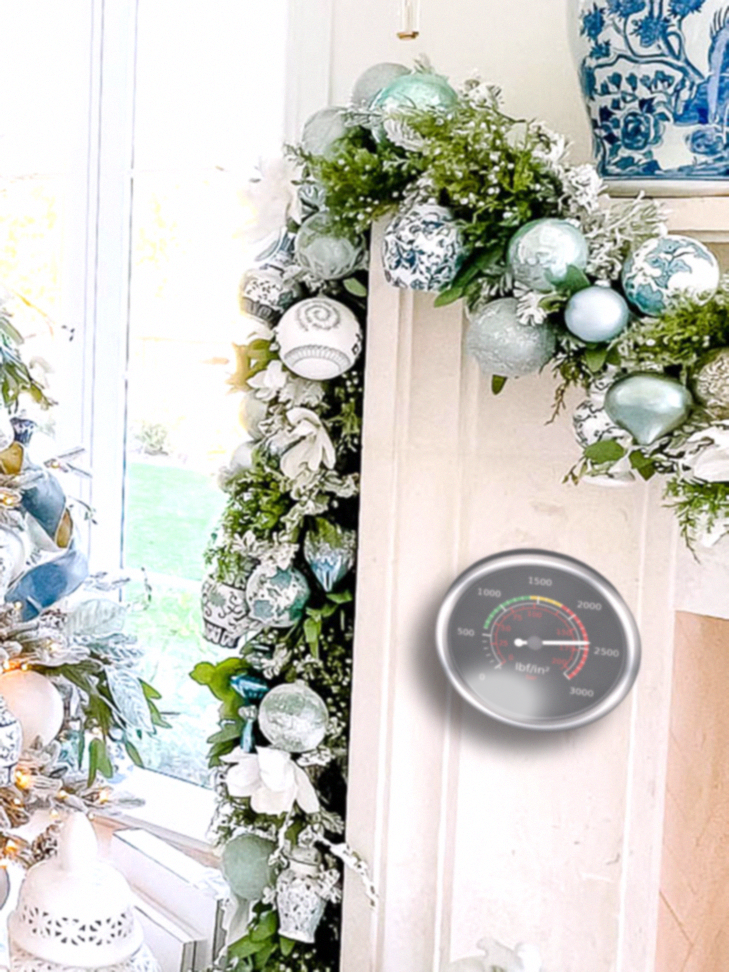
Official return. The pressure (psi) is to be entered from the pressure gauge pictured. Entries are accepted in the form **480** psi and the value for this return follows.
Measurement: **2400** psi
